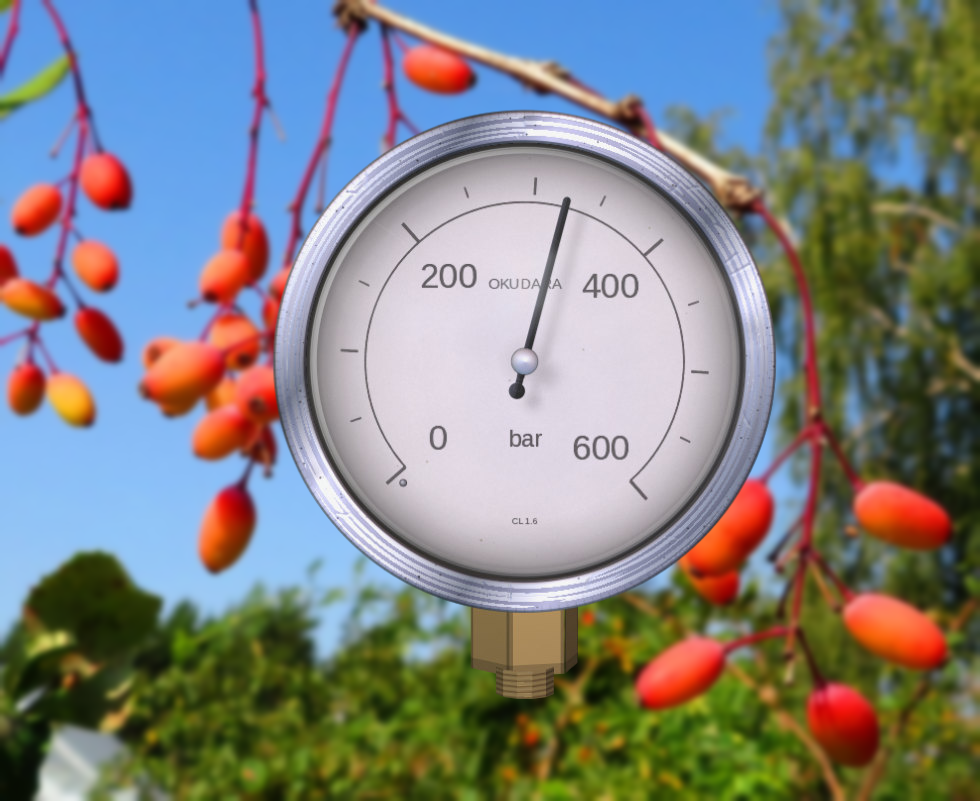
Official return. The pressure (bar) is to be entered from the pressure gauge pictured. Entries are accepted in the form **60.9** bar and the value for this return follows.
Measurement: **325** bar
